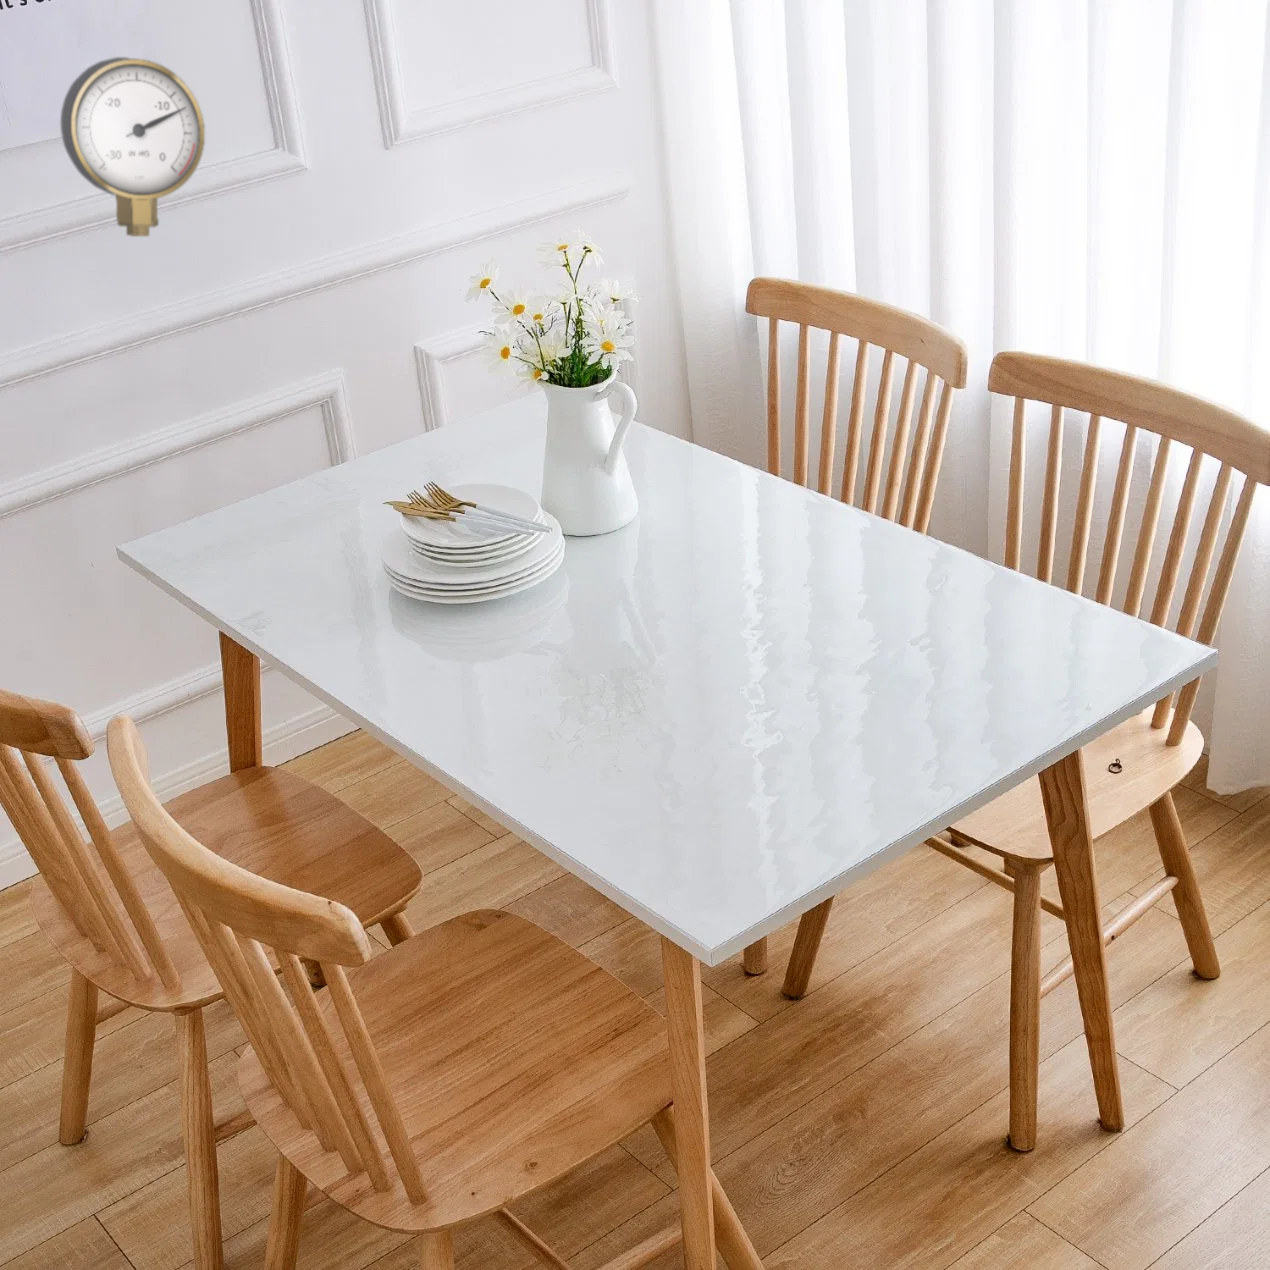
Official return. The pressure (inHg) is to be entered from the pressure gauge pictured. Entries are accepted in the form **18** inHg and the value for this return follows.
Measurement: **-8** inHg
